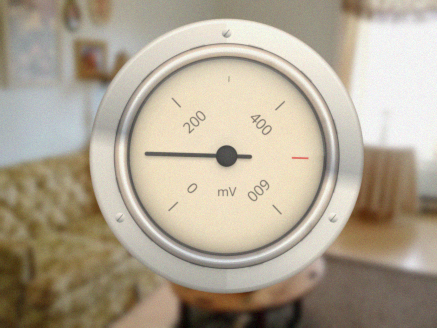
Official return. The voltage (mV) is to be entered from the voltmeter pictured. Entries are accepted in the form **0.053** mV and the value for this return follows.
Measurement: **100** mV
